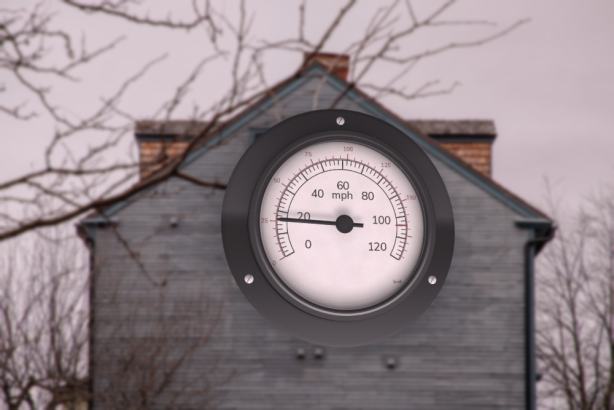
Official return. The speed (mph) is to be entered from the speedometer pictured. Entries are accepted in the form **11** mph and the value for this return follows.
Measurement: **16** mph
